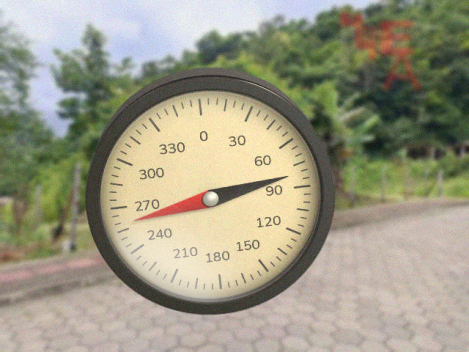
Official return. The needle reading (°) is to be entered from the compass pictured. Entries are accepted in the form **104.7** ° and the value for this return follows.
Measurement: **260** °
